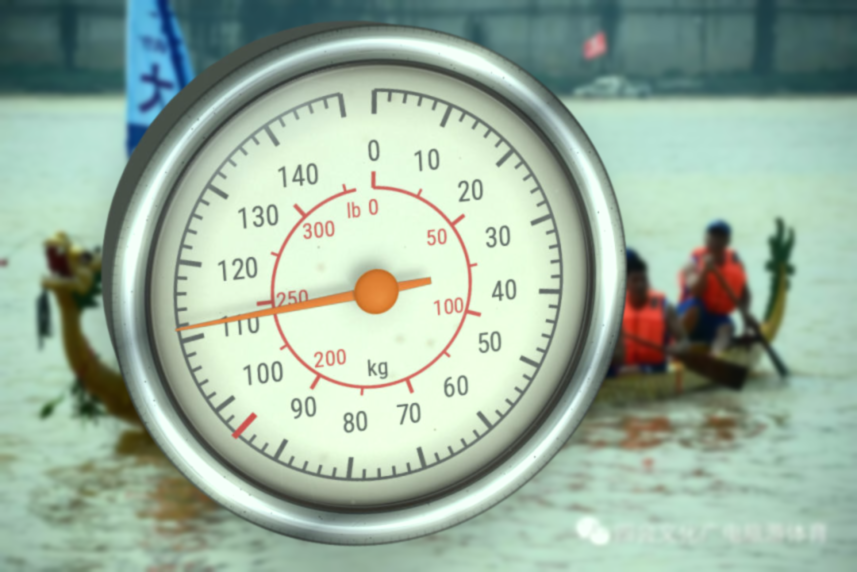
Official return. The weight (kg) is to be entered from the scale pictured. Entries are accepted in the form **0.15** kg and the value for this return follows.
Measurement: **112** kg
